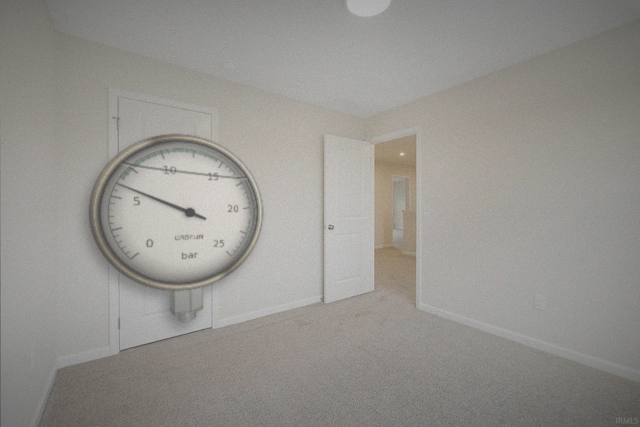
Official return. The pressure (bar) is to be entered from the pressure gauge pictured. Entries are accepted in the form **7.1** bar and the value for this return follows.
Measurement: **6** bar
